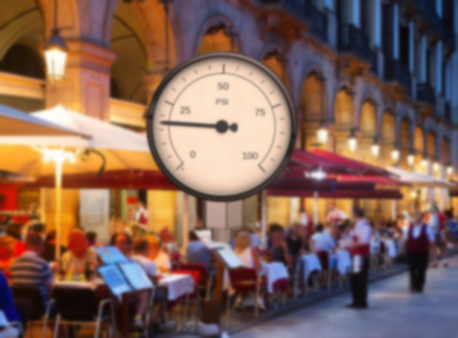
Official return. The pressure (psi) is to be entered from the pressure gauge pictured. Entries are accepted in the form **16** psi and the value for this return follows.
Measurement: **17.5** psi
